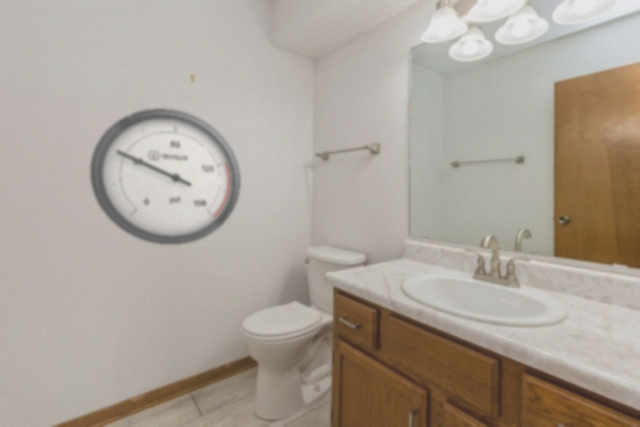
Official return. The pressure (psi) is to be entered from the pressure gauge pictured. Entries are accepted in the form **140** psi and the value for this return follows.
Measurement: **40** psi
